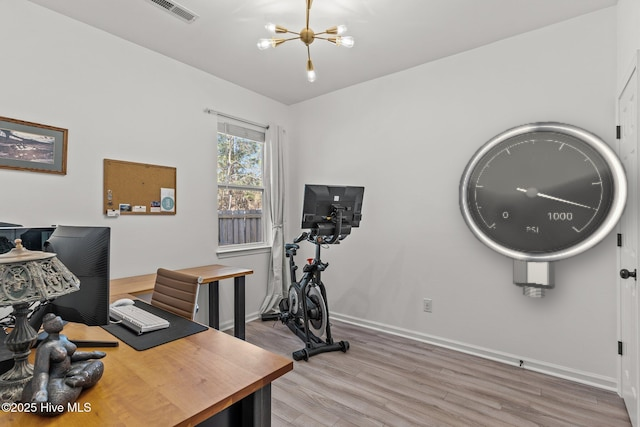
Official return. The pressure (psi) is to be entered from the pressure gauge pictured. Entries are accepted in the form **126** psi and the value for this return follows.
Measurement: **900** psi
